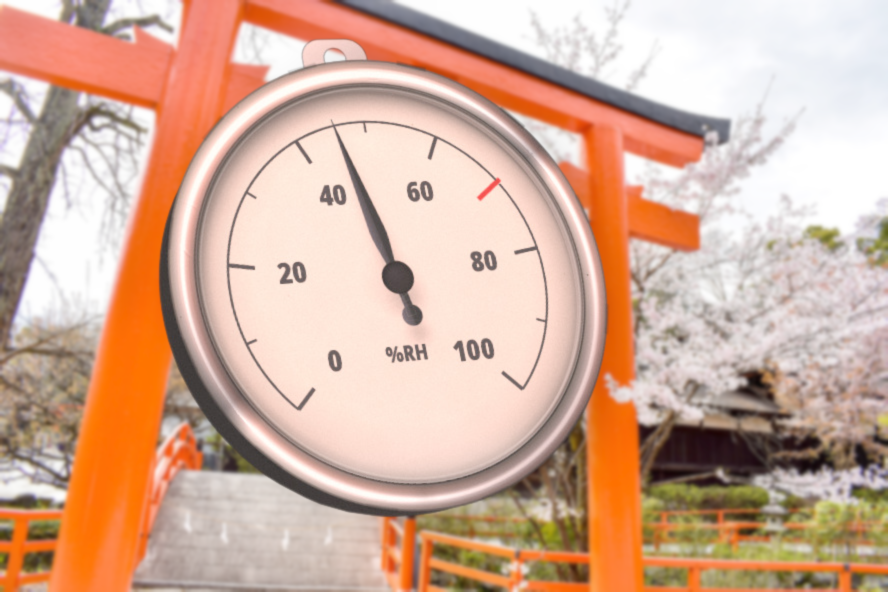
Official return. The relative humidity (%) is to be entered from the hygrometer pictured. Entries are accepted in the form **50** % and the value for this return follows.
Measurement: **45** %
